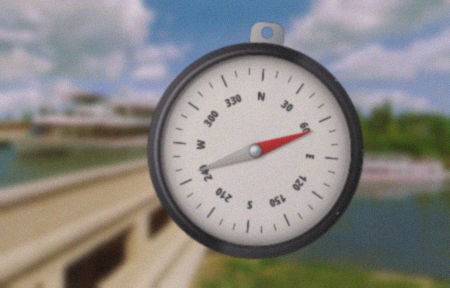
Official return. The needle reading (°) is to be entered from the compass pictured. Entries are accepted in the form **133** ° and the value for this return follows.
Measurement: **65** °
